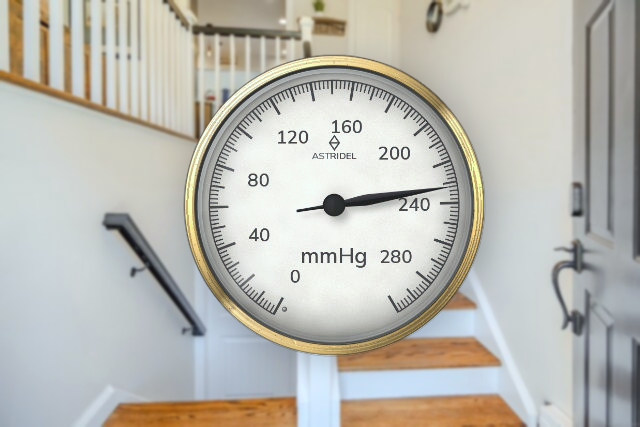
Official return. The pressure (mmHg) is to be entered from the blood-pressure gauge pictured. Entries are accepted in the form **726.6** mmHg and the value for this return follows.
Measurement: **232** mmHg
